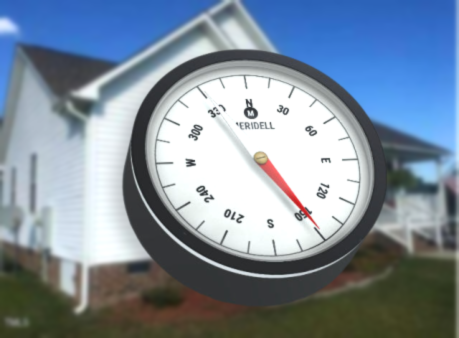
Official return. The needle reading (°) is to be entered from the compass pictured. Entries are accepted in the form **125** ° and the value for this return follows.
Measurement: **150** °
